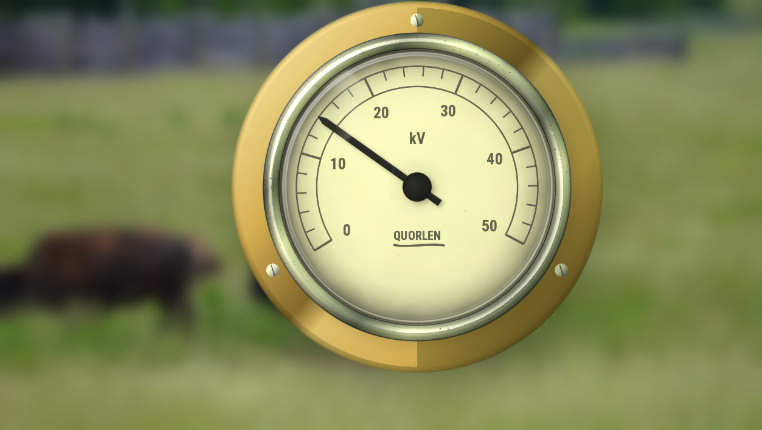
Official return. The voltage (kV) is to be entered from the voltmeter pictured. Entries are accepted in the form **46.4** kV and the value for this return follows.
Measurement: **14** kV
